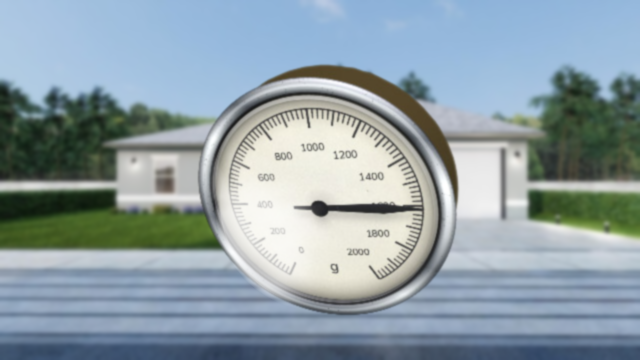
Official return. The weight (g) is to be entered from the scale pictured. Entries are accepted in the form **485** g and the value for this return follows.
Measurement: **1600** g
